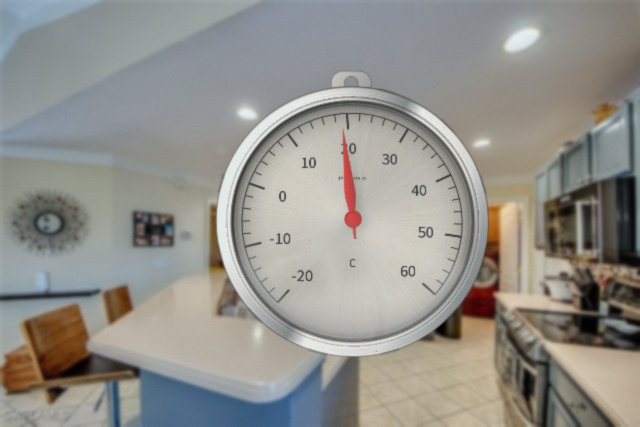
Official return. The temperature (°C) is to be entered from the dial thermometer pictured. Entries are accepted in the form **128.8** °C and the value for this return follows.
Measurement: **19** °C
